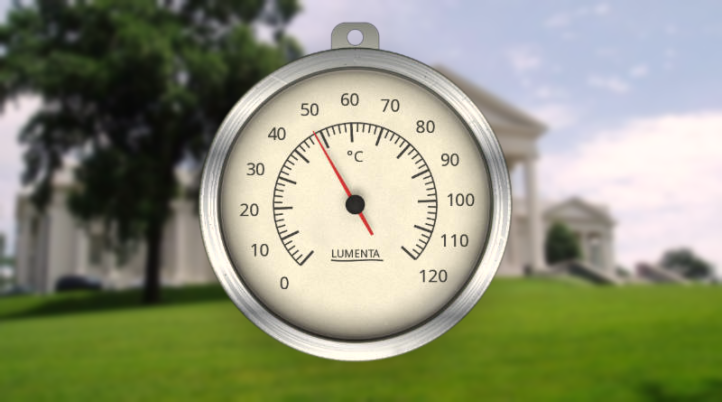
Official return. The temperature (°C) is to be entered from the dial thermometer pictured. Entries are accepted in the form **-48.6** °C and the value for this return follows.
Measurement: **48** °C
